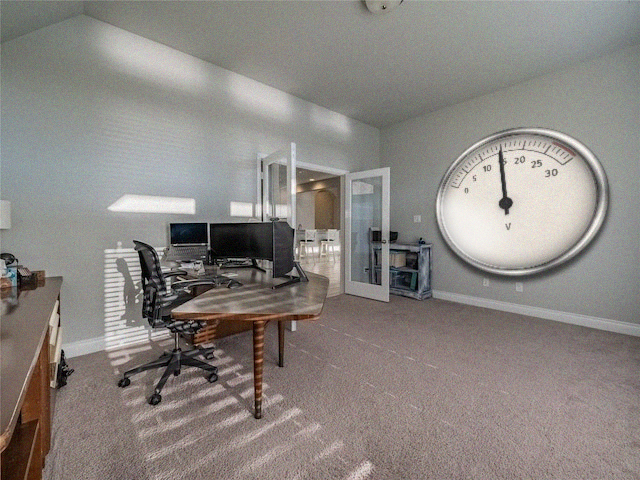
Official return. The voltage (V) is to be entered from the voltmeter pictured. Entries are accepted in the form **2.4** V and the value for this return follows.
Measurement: **15** V
